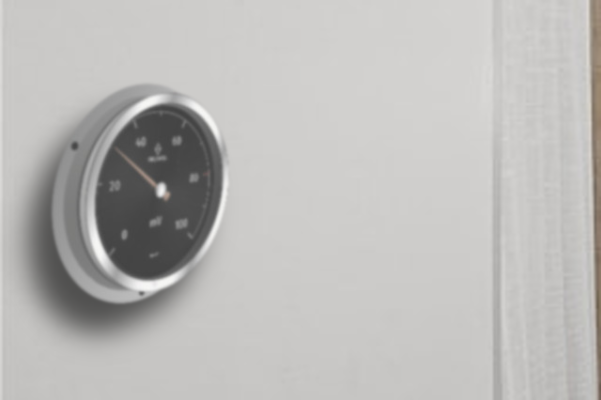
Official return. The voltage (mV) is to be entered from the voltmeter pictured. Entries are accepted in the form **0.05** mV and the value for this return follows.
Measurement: **30** mV
